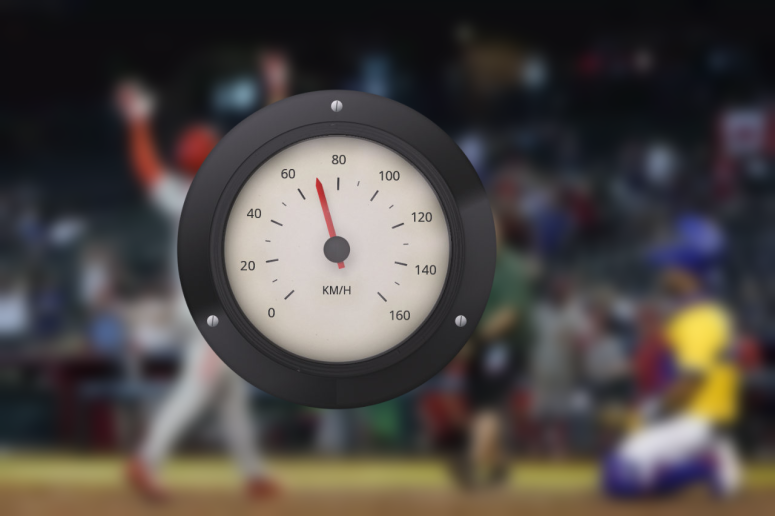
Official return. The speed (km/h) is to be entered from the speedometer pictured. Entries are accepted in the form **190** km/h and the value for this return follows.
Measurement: **70** km/h
